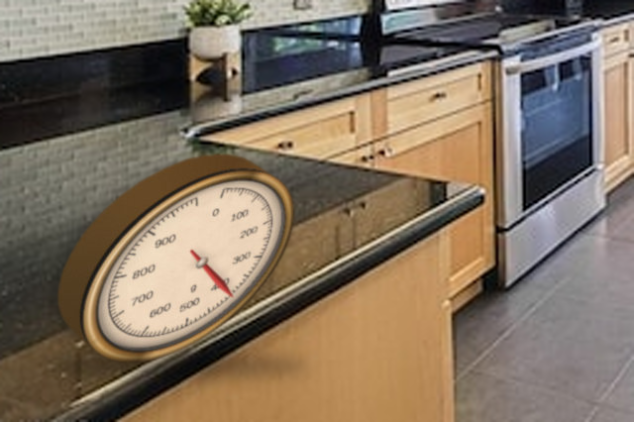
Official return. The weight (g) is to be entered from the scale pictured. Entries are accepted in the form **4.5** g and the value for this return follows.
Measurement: **400** g
